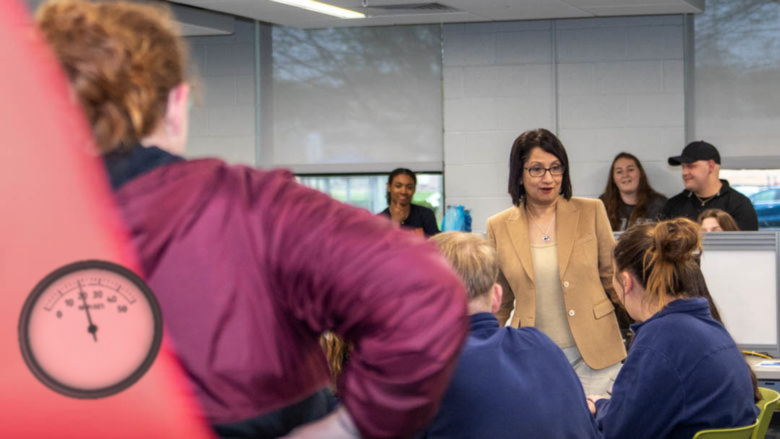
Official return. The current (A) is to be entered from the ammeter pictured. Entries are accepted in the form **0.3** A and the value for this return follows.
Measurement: **20** A
